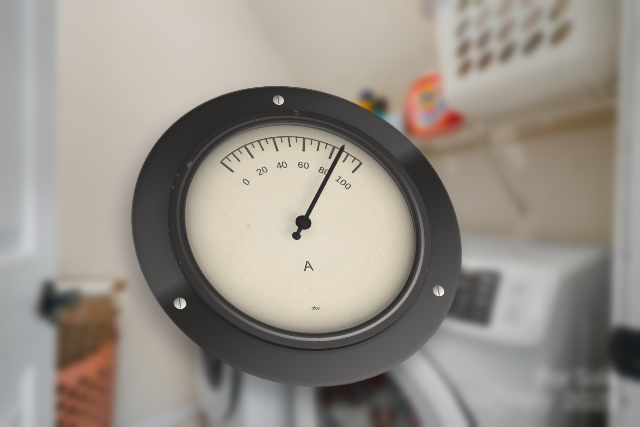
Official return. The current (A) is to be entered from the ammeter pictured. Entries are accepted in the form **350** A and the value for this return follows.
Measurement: **85** A
